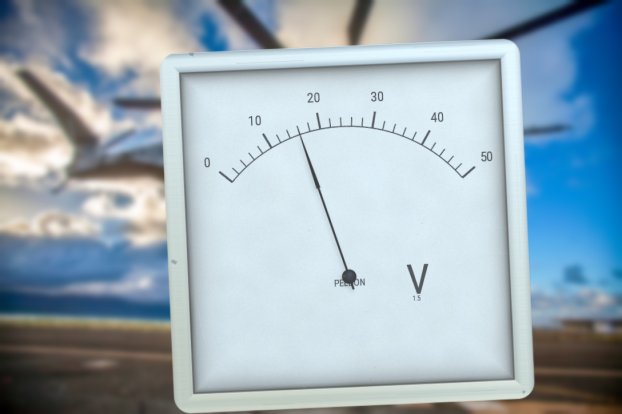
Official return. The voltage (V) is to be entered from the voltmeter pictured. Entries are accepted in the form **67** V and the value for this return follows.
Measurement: **16** V
